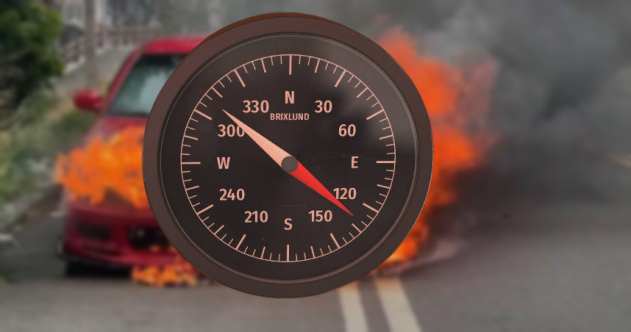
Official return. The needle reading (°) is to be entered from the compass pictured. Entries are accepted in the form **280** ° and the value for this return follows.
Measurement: **130** °
